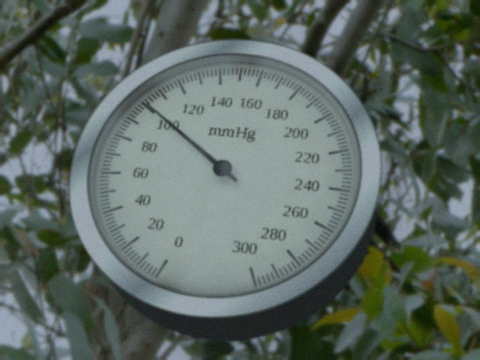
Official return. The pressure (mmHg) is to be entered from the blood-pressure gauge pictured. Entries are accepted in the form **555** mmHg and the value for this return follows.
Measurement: **100** mmHg
